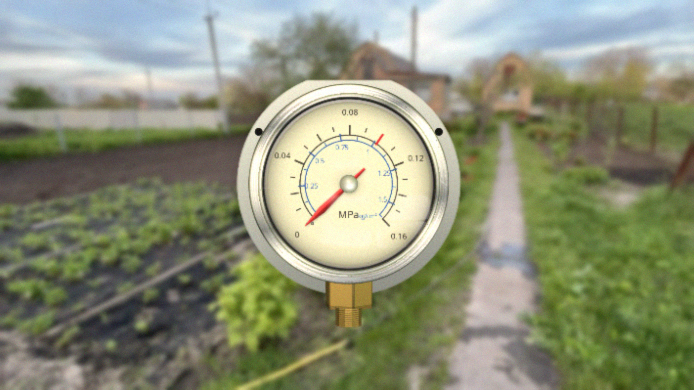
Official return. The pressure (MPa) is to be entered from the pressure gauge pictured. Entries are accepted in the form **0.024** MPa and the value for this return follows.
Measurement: **0** MPa
